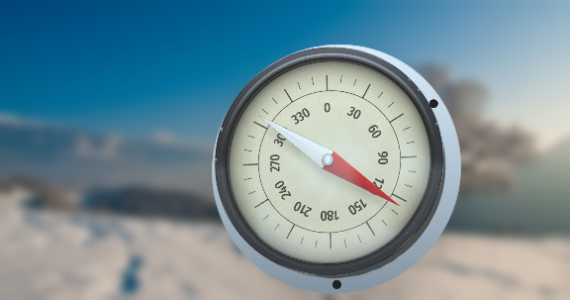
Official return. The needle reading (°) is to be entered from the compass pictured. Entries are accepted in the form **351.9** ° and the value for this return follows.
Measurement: **125** °
